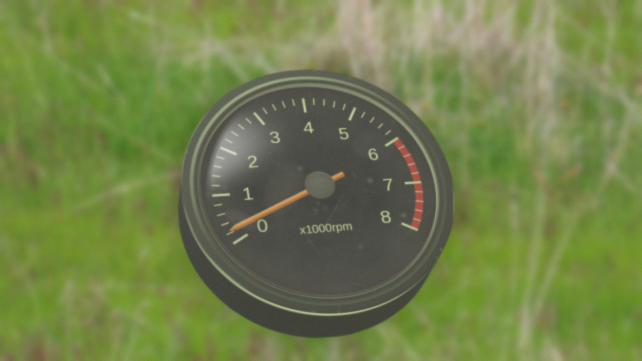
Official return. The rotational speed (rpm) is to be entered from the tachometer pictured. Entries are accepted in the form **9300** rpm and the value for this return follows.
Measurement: **200** rpm
